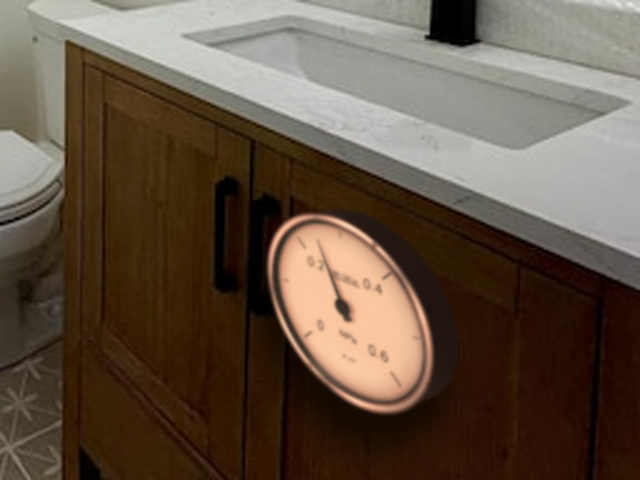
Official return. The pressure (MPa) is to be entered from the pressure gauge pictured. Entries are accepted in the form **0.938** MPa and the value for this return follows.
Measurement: **0.25** MPa
